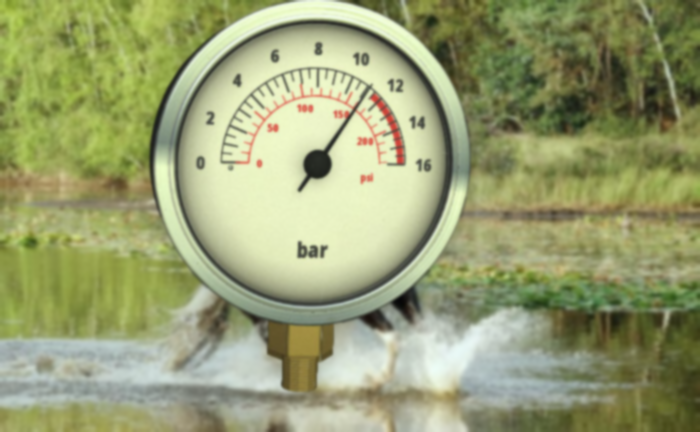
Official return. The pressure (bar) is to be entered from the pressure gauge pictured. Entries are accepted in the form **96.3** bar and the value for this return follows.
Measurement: **11** bar
